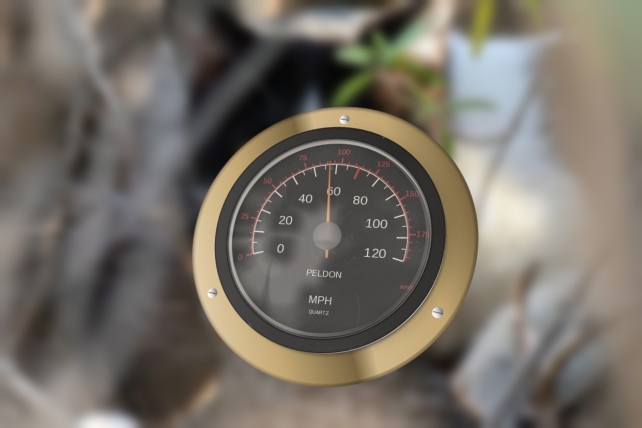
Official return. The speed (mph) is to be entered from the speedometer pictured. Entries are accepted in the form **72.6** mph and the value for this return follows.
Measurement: **57.5** mph
